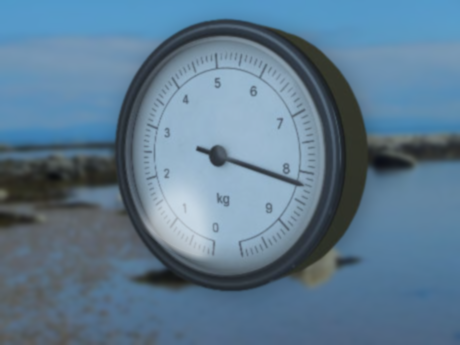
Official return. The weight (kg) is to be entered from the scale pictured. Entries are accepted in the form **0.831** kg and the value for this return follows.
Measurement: **8.2** kg
